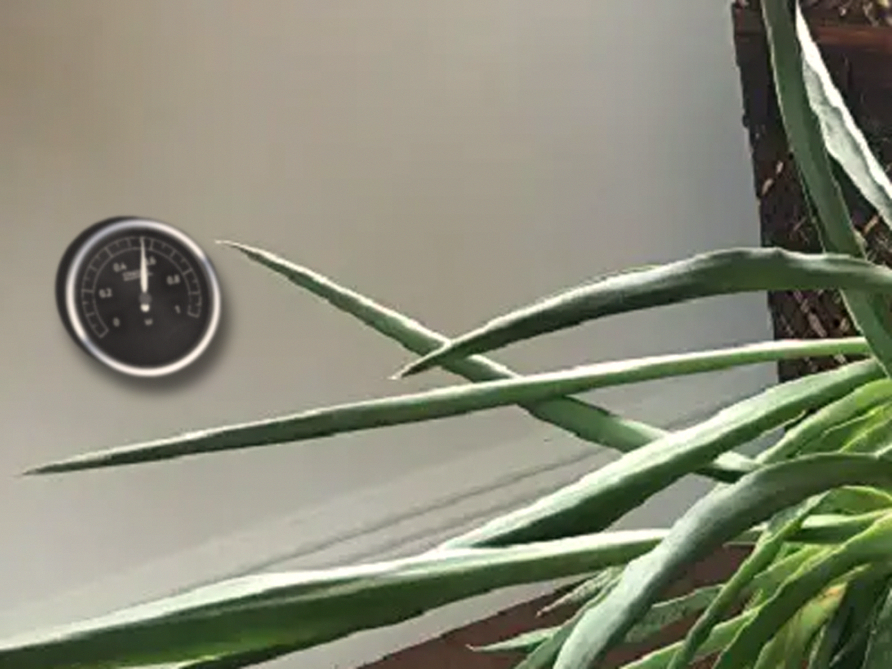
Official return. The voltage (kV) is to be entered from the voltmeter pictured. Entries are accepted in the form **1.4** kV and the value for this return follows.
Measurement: **0.55** kV
